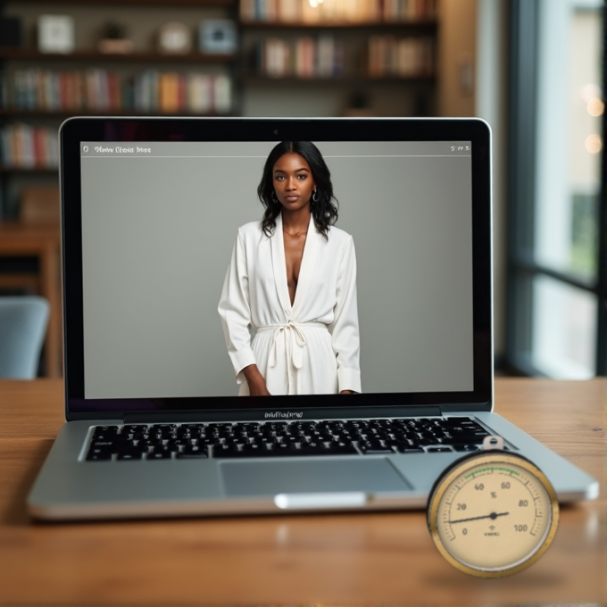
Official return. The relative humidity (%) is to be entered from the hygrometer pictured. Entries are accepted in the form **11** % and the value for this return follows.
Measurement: **10** %
